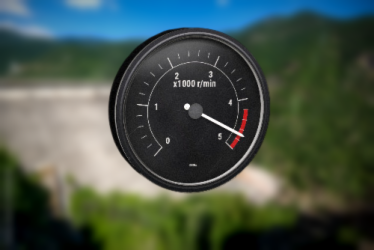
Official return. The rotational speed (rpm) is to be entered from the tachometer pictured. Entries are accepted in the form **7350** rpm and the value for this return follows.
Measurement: **4700** rpm
